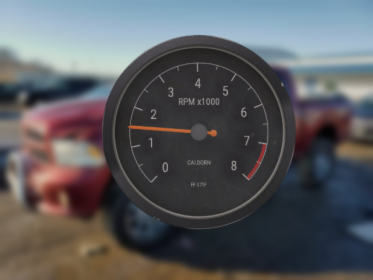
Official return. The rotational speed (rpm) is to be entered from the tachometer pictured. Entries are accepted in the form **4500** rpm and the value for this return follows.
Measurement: **1500** rpm
